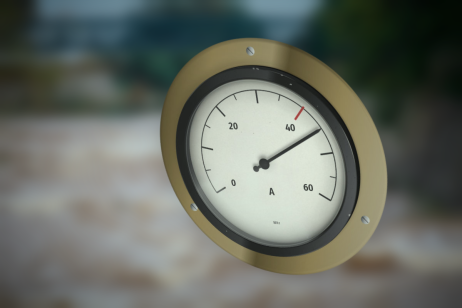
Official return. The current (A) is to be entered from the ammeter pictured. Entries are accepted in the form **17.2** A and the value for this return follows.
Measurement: **45** A
